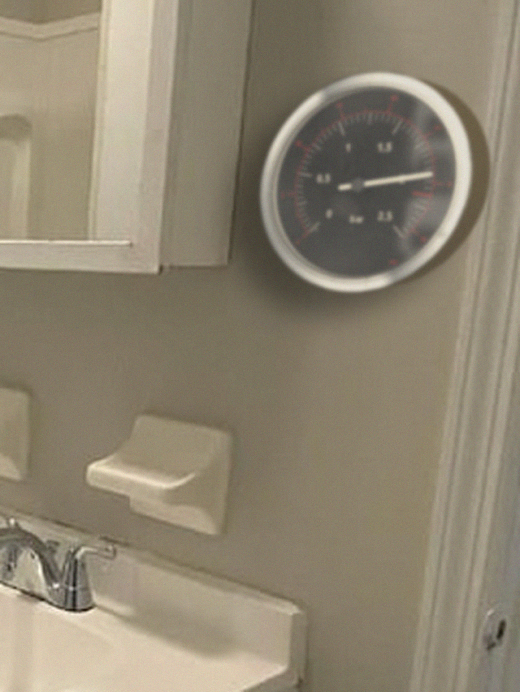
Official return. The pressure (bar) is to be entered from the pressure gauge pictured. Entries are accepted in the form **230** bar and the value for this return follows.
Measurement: **2** bar
